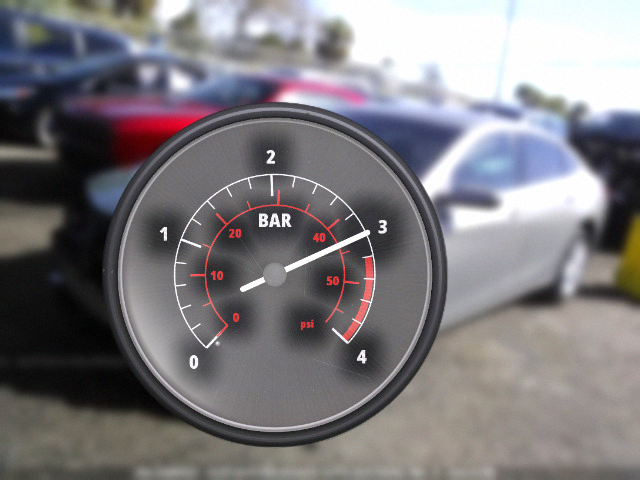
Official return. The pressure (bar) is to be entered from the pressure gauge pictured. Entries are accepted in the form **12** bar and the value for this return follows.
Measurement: **3** bar
